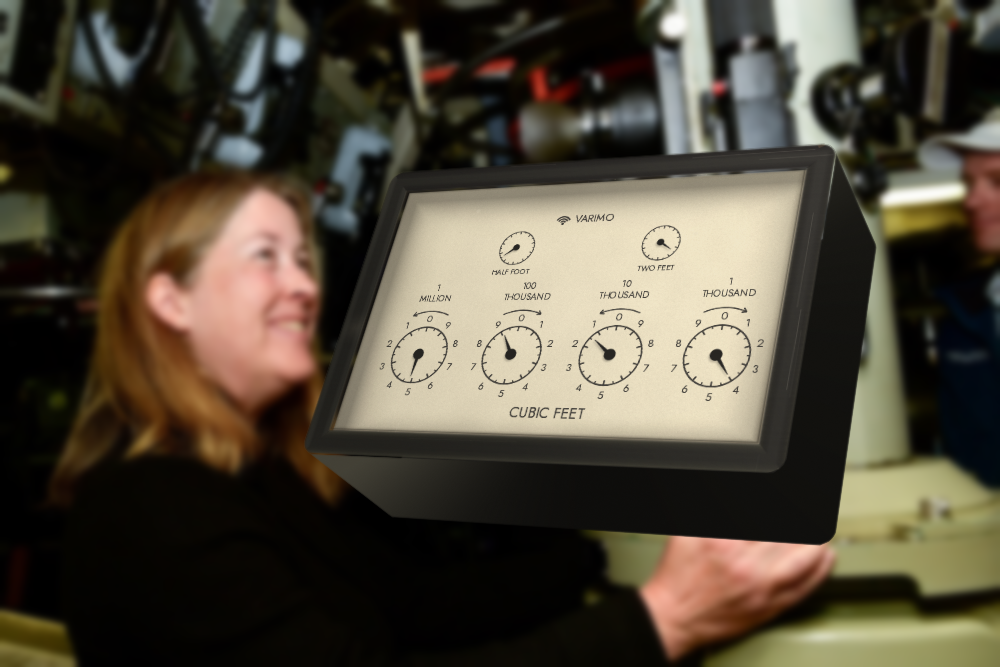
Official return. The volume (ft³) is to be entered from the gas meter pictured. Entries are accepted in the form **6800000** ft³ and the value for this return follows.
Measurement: **491400** ft³
